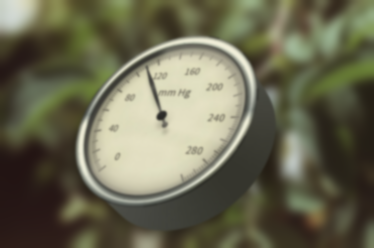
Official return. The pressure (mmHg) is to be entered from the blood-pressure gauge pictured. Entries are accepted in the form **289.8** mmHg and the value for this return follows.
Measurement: **110** mmHg
